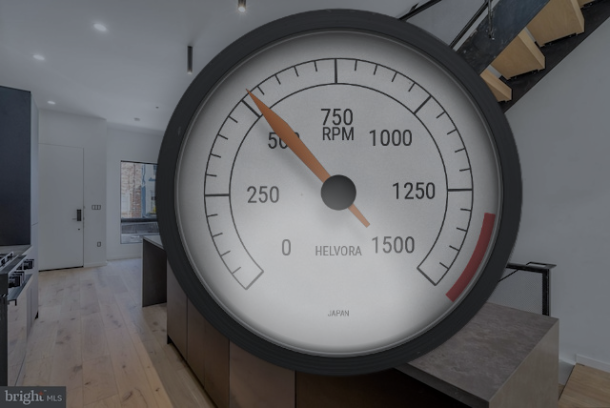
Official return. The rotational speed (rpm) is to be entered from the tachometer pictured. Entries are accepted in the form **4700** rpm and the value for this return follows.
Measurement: **525** rpm
